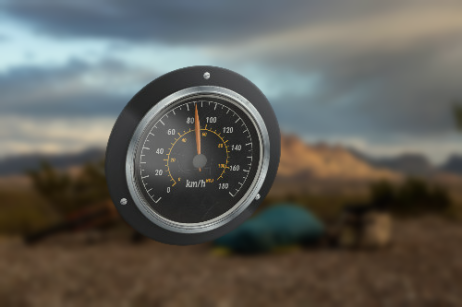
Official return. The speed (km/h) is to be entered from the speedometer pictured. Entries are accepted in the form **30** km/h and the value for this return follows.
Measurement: **85** km/h
